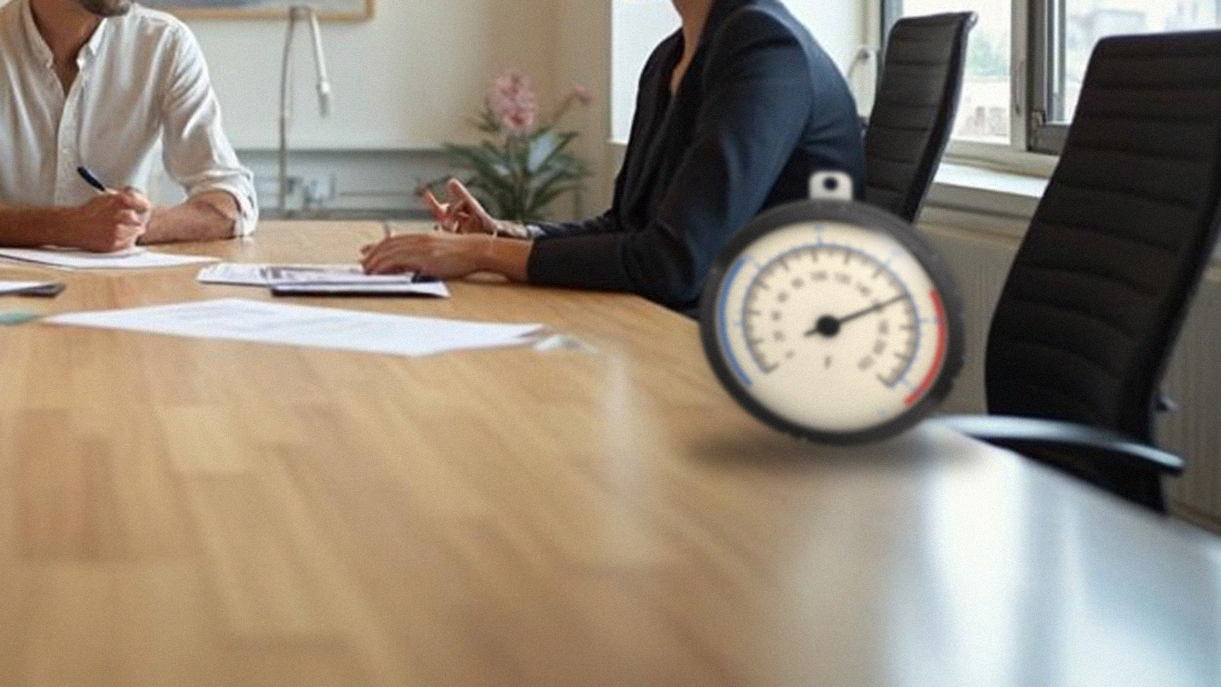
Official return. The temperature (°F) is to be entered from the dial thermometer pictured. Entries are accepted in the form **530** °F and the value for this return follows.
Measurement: **160** °F
